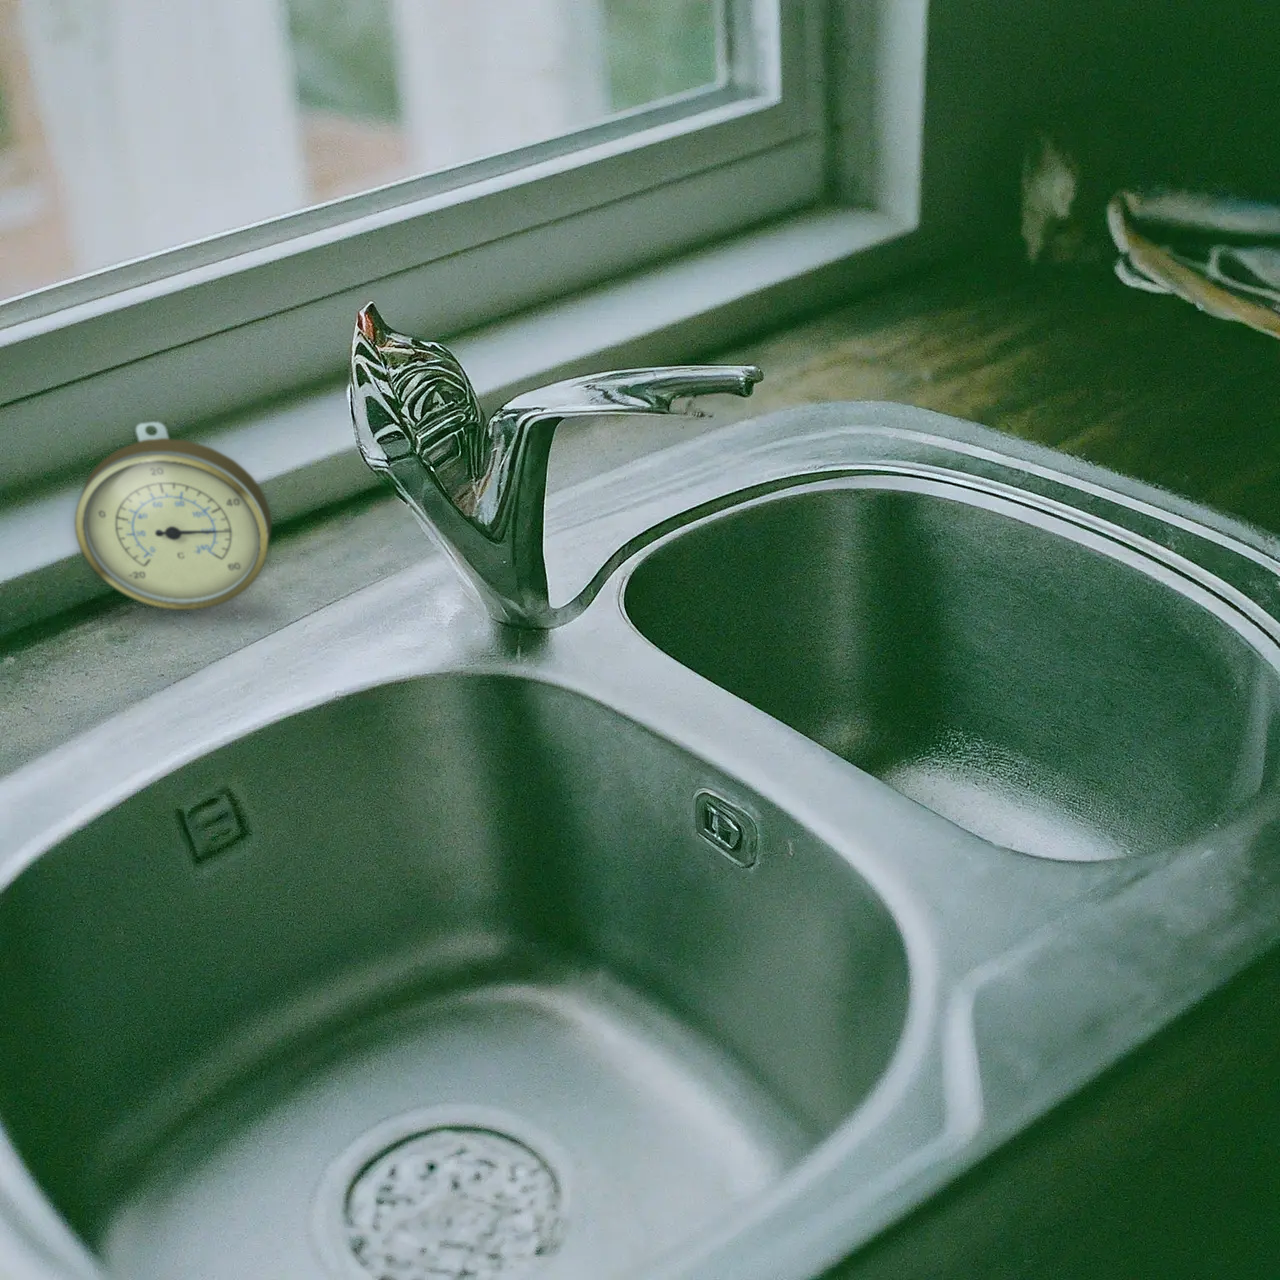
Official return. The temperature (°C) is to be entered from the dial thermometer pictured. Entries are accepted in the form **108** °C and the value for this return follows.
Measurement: **48** °C
